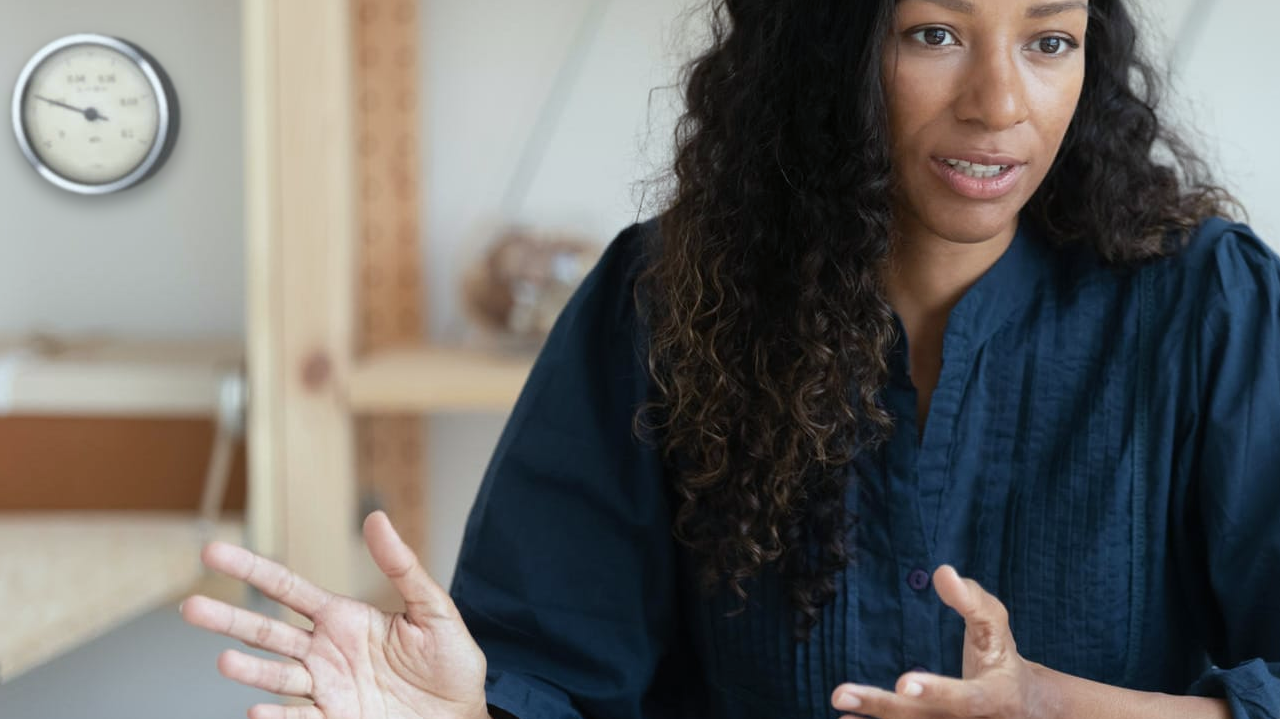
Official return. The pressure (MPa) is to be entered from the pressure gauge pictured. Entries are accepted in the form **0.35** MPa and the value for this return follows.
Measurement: **0.02** MPa
